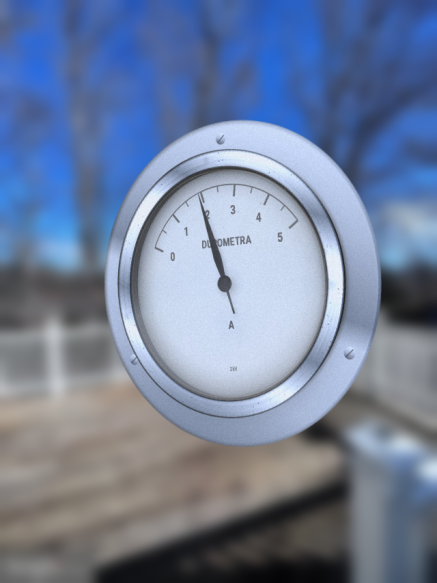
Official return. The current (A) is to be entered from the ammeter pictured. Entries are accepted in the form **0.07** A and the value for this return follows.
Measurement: **2** A
